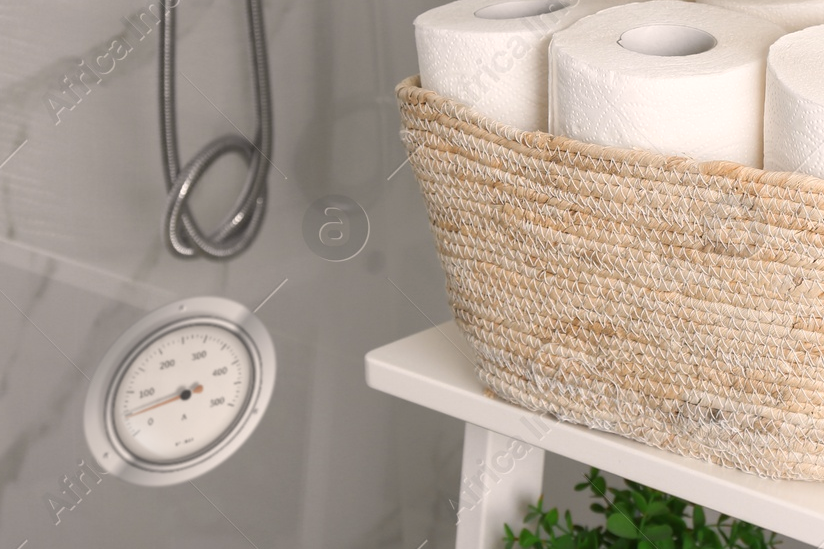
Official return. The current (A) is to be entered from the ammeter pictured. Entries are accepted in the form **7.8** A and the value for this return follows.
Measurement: **50** A
